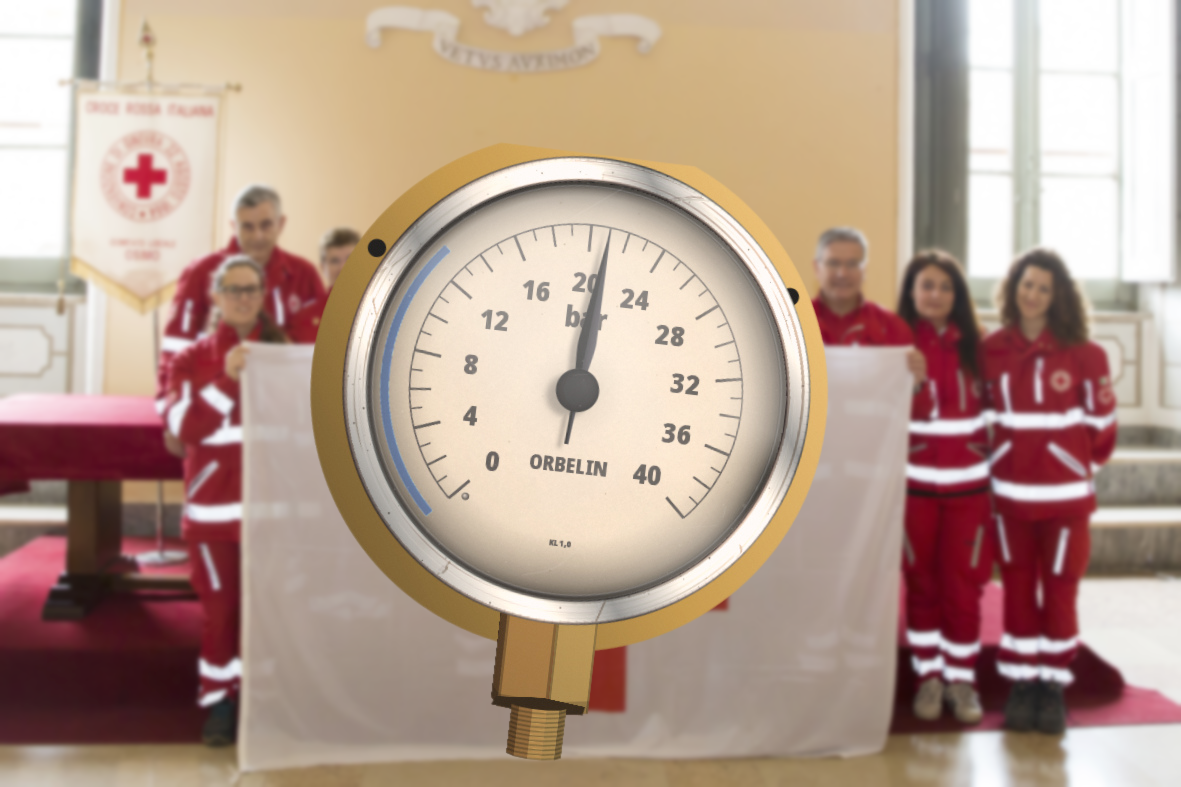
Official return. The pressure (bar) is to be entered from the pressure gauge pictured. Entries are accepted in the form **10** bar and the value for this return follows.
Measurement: **21** bar
